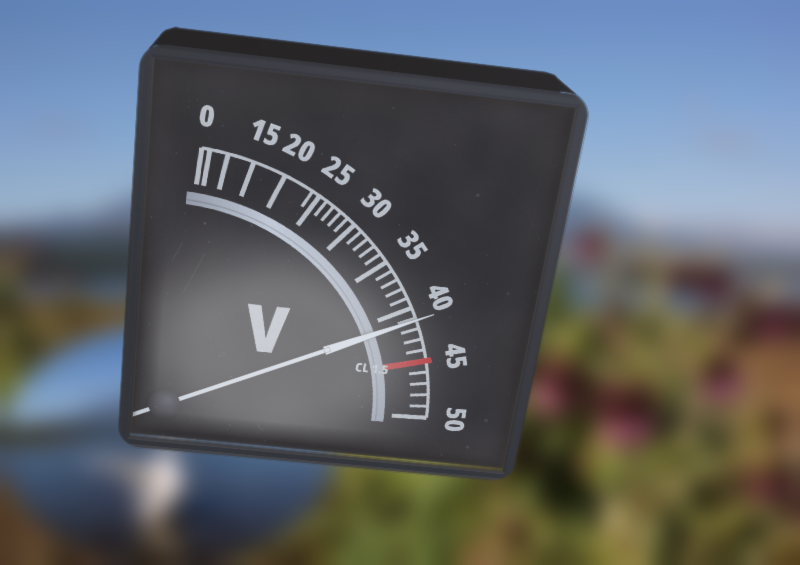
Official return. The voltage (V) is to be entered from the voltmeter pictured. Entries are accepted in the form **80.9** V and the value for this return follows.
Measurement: **41** V
